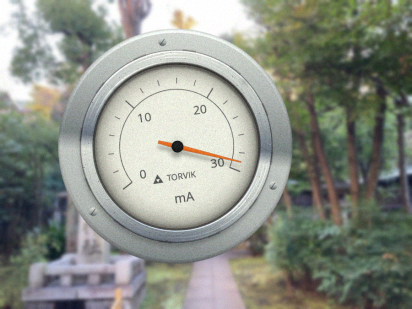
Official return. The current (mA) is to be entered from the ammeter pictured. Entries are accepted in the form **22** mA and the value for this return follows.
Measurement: **29** mA
